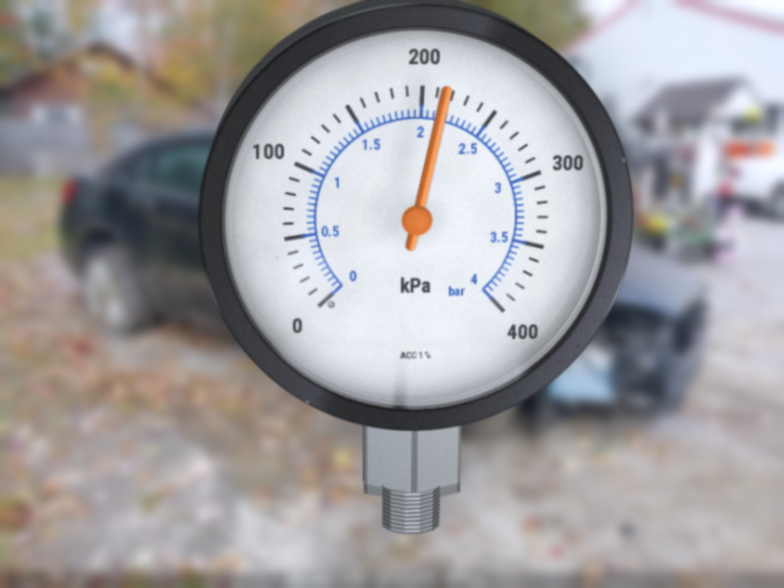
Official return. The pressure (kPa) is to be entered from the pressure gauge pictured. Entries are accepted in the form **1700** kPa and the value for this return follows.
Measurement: **215** kPa
